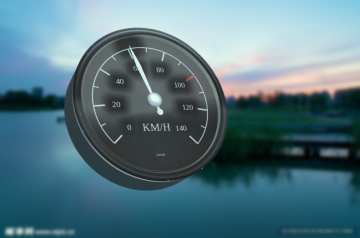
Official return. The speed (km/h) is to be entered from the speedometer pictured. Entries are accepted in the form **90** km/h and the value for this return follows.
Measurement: **60** km/h
